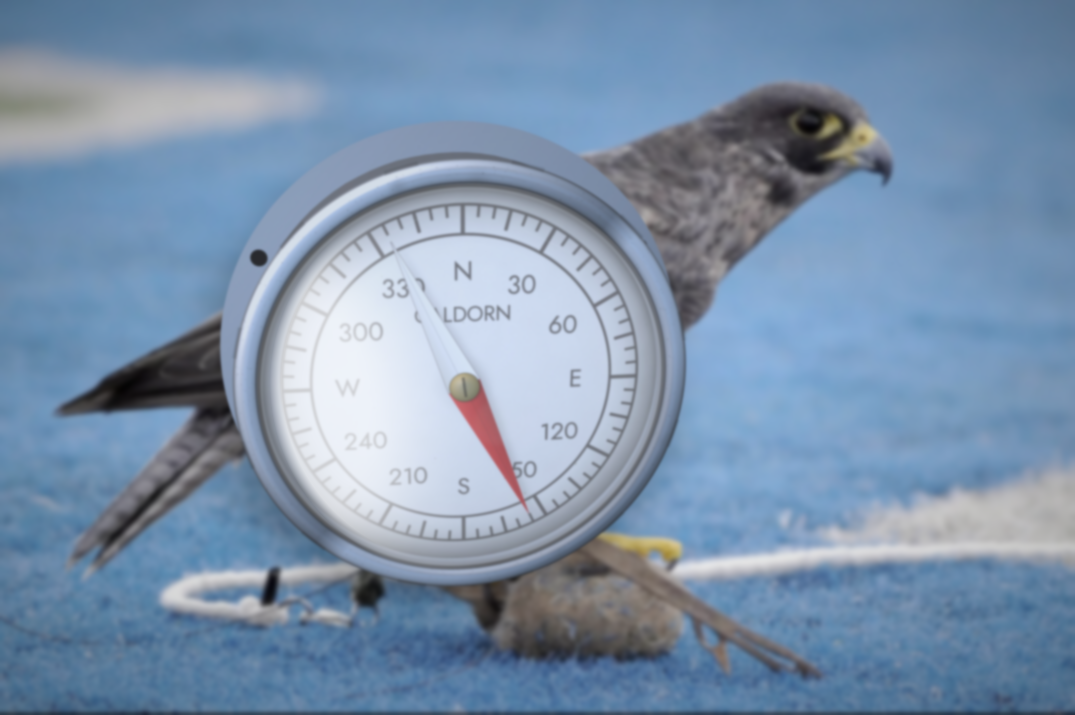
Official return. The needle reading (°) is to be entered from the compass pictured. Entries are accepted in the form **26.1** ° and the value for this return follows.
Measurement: **155** °
